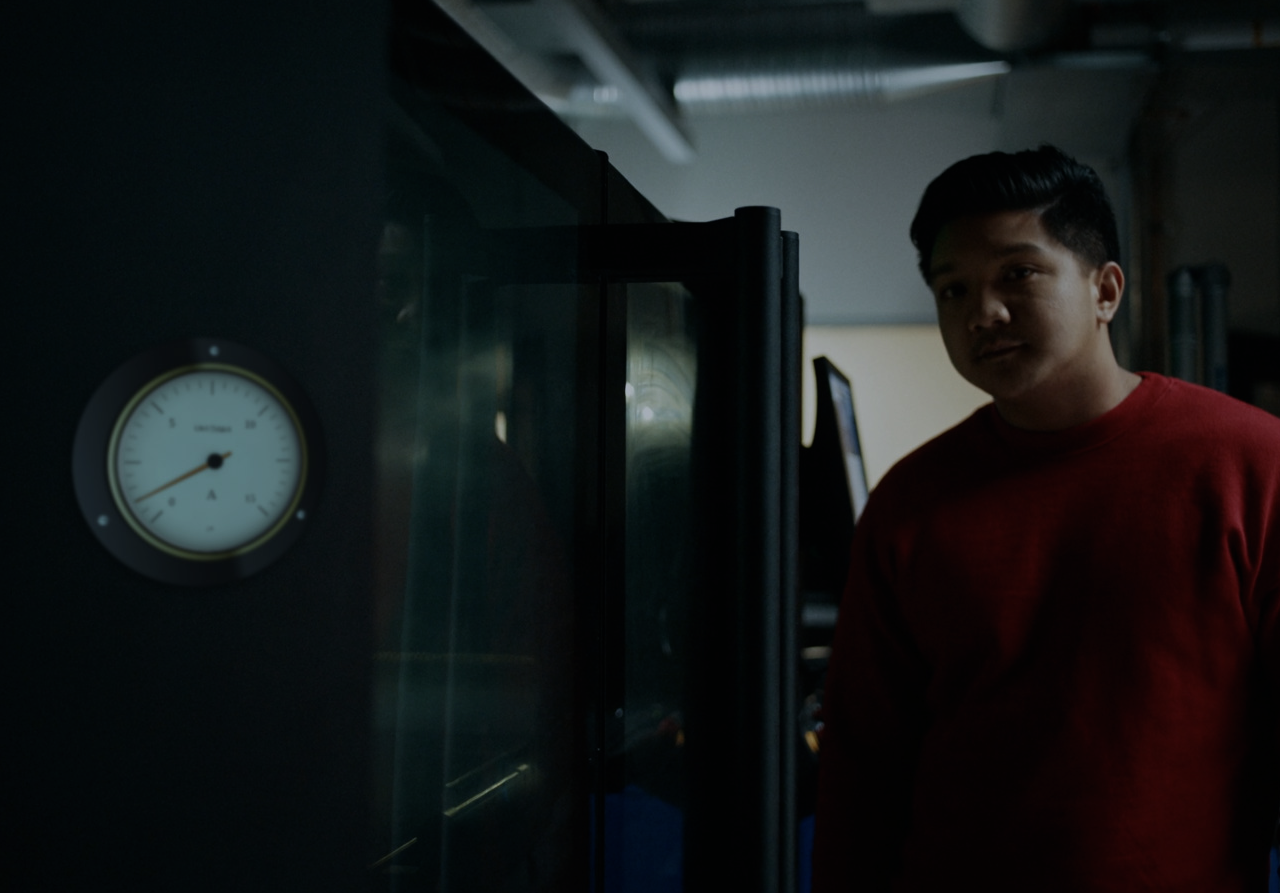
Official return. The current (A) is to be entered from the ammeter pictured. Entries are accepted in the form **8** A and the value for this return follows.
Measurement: **1** A
